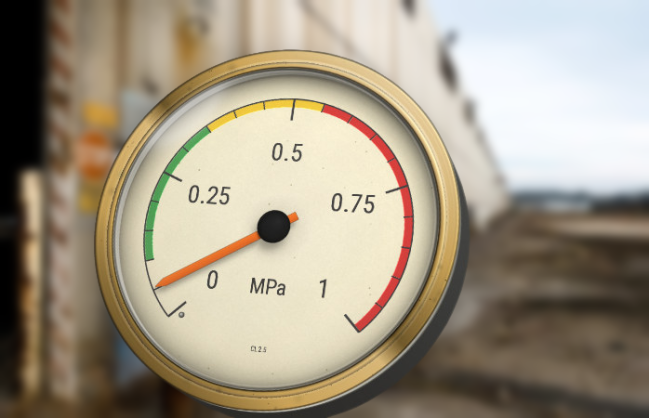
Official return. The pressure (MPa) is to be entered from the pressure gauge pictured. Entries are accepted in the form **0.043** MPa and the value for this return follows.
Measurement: **0.05** MPa
